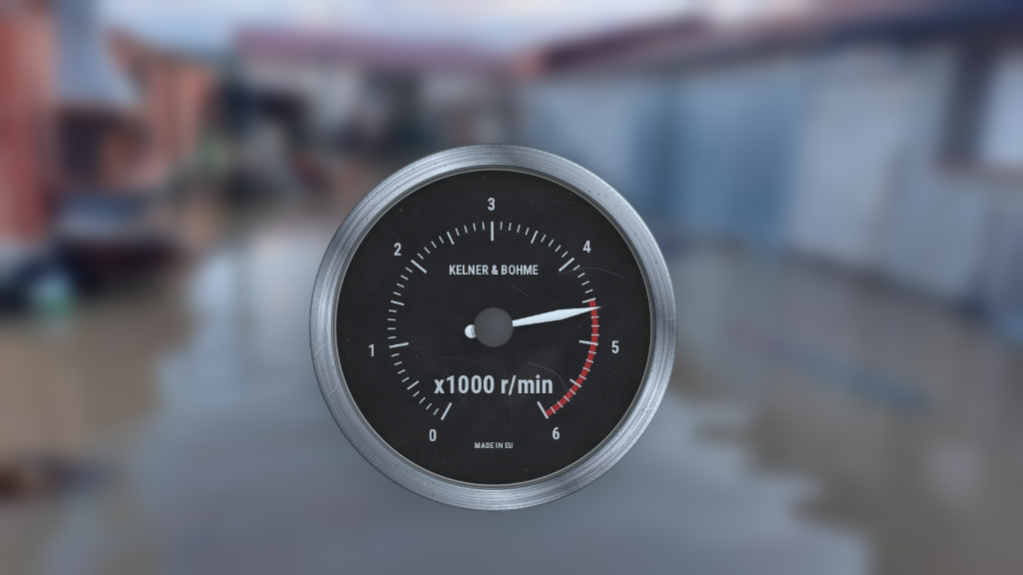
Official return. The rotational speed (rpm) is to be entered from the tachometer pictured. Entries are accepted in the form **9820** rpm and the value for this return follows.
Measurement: **4600** rpm
